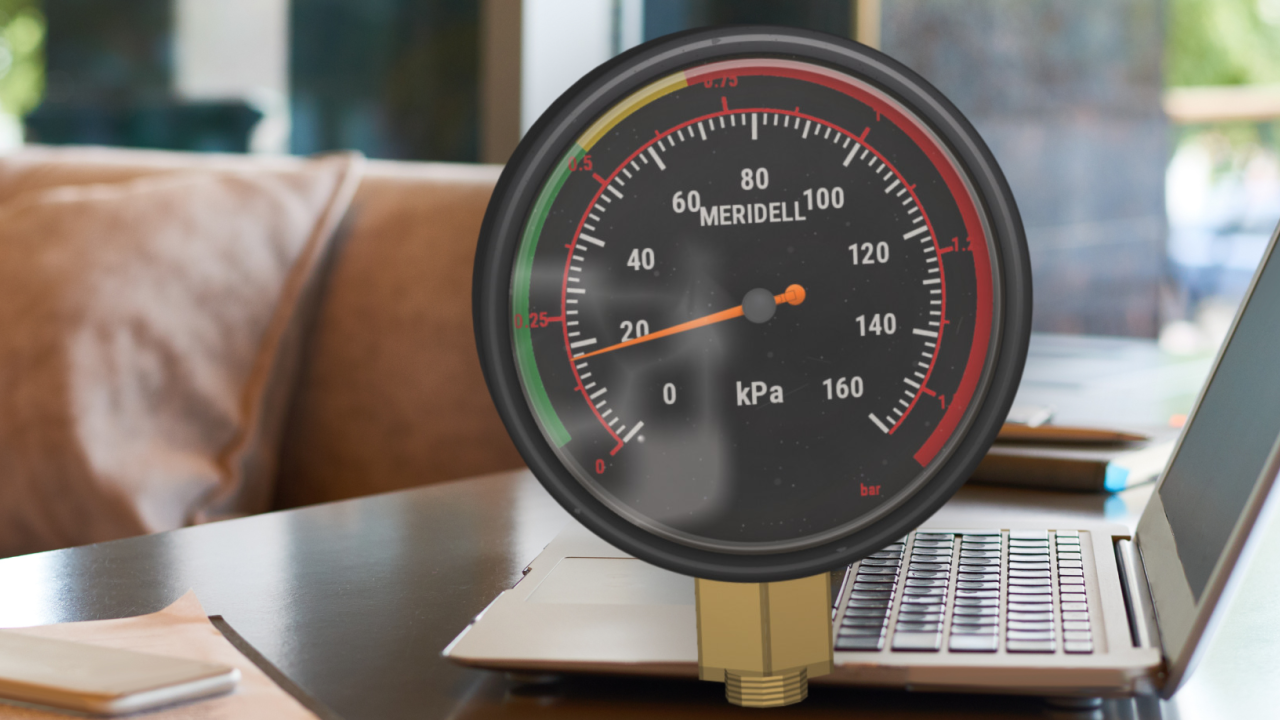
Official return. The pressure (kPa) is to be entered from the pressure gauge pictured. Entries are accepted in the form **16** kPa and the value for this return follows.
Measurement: **18** kPa
